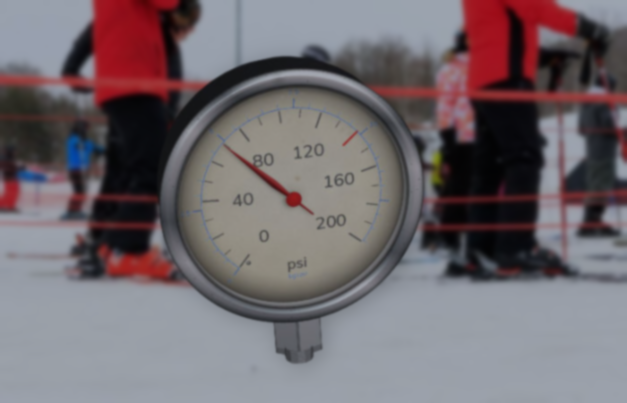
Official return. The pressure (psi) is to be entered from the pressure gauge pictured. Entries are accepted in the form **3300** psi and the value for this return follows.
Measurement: **70** psi
